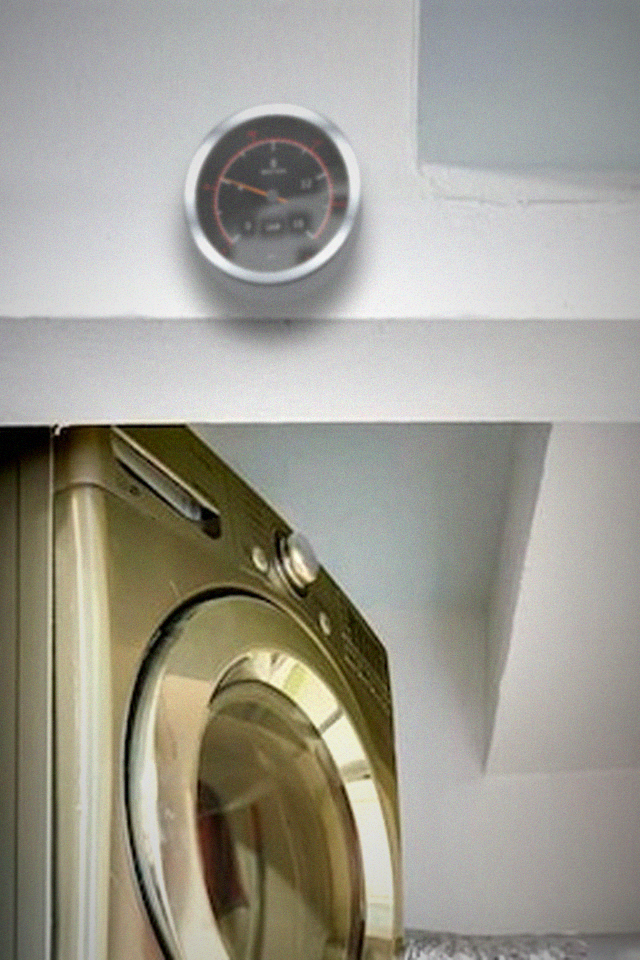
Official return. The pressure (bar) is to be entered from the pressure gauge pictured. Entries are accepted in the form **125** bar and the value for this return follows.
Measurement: **4** bar
